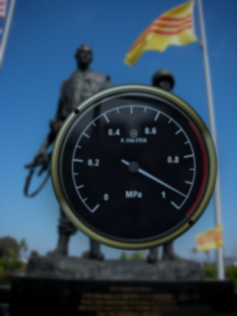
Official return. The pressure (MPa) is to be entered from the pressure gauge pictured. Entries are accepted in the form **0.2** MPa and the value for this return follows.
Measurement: **0.95** MPa
